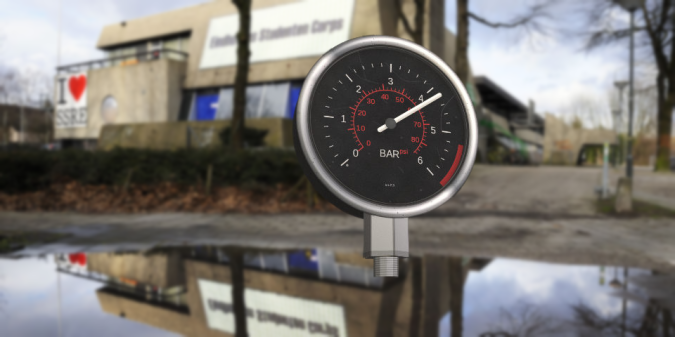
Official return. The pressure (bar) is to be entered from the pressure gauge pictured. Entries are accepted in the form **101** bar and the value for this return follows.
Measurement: **4.2** bar
